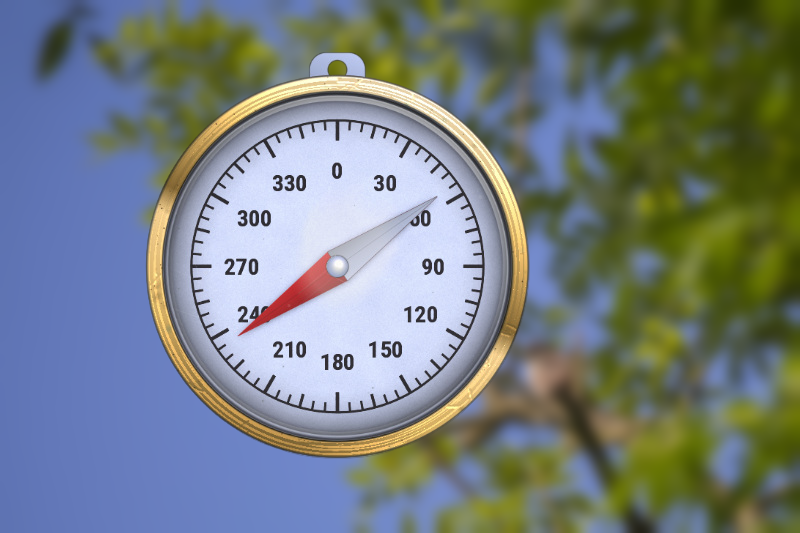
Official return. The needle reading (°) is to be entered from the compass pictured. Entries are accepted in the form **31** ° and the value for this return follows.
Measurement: **235** °
